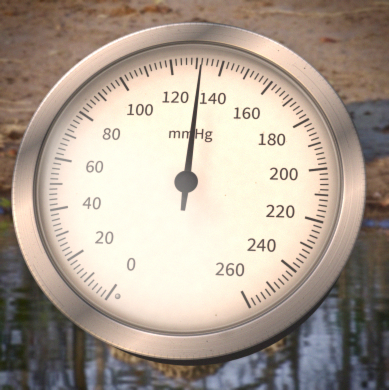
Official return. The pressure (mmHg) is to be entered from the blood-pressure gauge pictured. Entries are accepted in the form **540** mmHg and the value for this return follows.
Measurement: **132** mmHg
